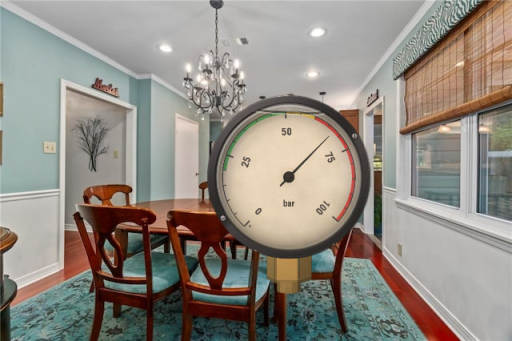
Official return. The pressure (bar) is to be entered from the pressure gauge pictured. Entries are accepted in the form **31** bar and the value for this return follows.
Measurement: **67.5** bar
